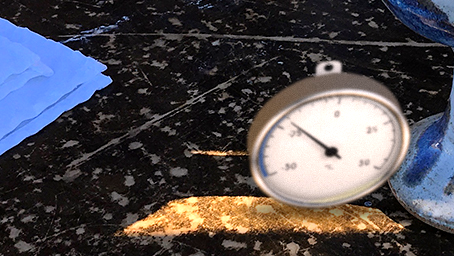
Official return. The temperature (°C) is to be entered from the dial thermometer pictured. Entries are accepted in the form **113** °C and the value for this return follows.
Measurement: **-20** °C
